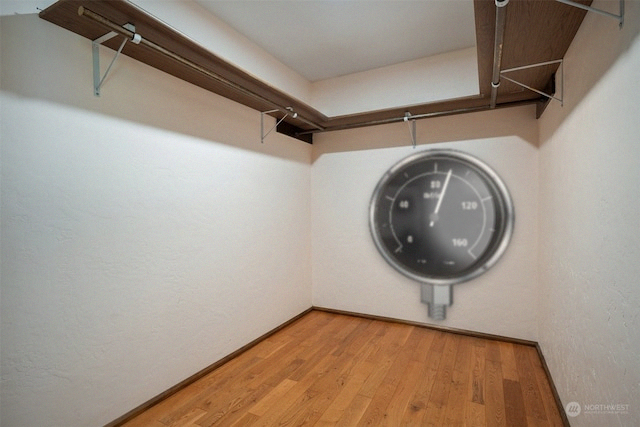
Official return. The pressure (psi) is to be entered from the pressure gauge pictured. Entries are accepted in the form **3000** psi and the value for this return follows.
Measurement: **90** psi
